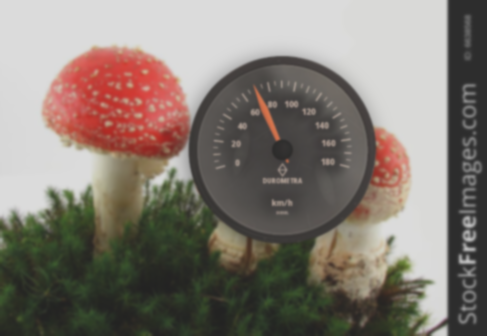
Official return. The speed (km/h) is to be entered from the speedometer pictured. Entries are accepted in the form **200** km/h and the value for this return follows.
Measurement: **70** km/h
